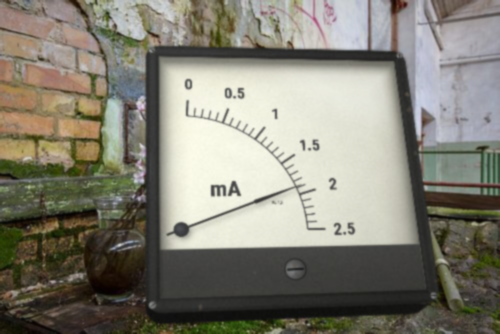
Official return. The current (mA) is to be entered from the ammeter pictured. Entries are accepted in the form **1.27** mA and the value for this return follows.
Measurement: **1.9** mA
